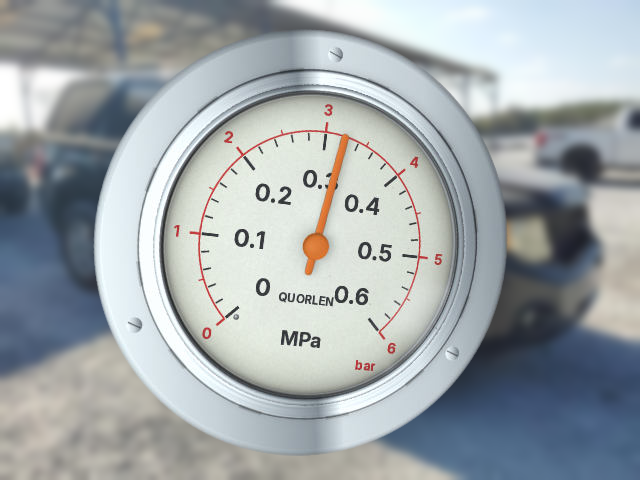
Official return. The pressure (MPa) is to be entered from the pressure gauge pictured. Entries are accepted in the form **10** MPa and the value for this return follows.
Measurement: **0.32** MPa
